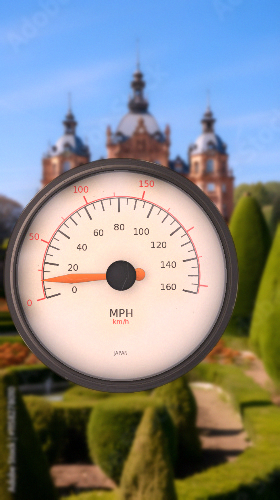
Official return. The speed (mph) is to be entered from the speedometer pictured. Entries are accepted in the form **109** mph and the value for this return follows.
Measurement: **10** mph
